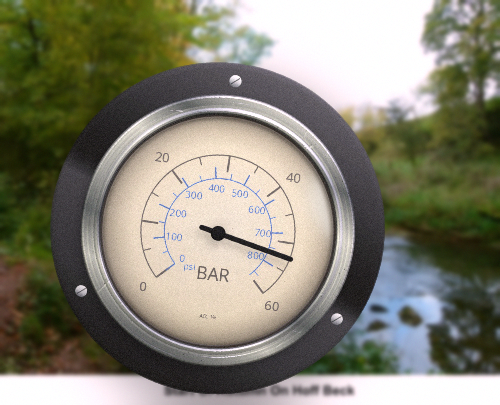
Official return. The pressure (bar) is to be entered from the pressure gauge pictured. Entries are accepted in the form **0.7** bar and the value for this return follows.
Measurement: **52.5** bar
